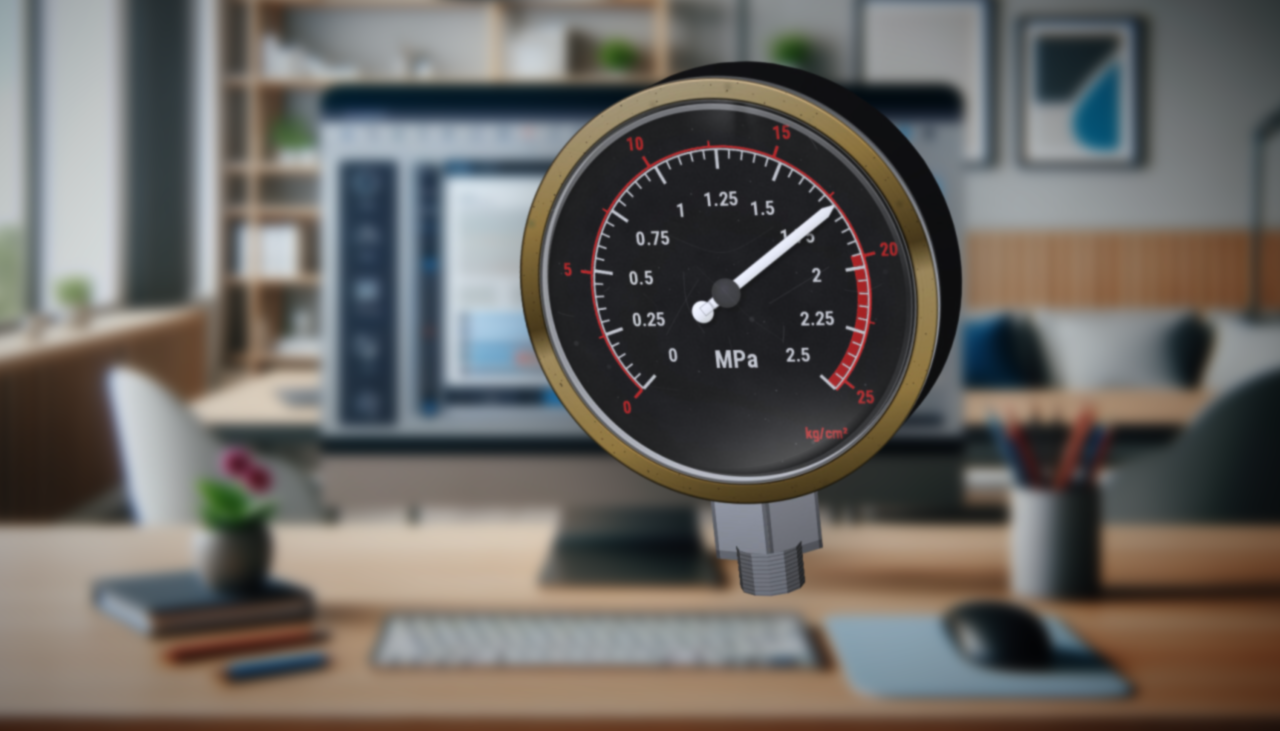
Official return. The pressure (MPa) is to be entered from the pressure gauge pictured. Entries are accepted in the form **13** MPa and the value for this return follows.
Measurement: **1.75** MPa
